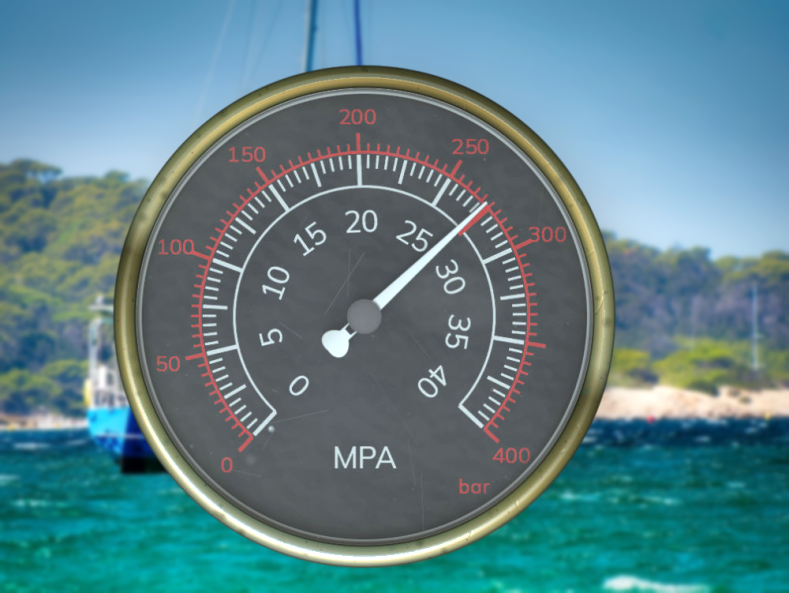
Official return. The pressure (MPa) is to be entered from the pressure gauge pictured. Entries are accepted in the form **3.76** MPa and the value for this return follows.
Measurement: **27.25** MPa
